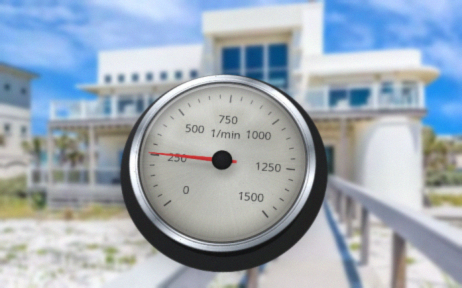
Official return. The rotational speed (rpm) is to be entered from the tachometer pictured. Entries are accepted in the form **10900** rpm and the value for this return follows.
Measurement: **250** rpm
